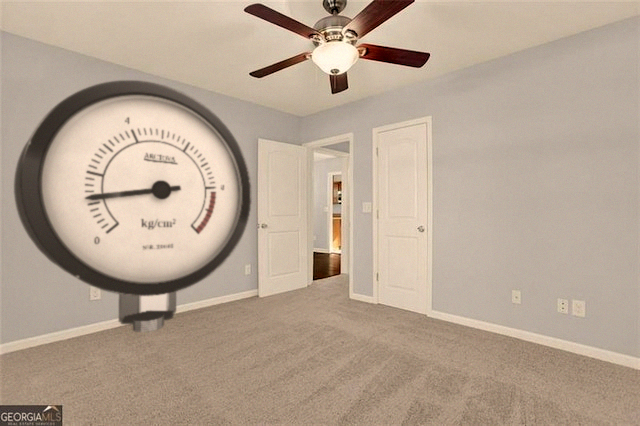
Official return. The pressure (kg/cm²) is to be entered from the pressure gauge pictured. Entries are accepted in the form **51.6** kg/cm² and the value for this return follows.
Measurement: **1.2** kg/cm²
